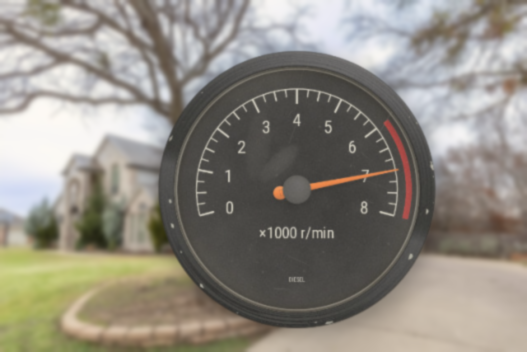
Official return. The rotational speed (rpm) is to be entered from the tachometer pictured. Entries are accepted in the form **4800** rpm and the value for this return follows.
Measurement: **7000** rpm
